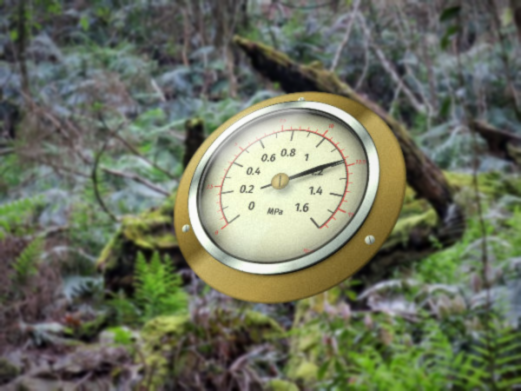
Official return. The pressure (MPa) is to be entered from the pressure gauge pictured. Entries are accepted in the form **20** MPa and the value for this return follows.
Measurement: **1.2** MPa
